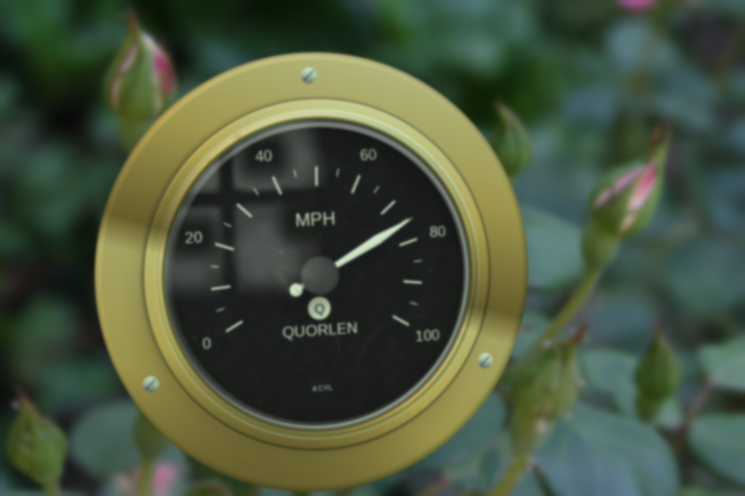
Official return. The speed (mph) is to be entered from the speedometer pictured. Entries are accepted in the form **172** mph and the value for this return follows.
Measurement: **75** mph
